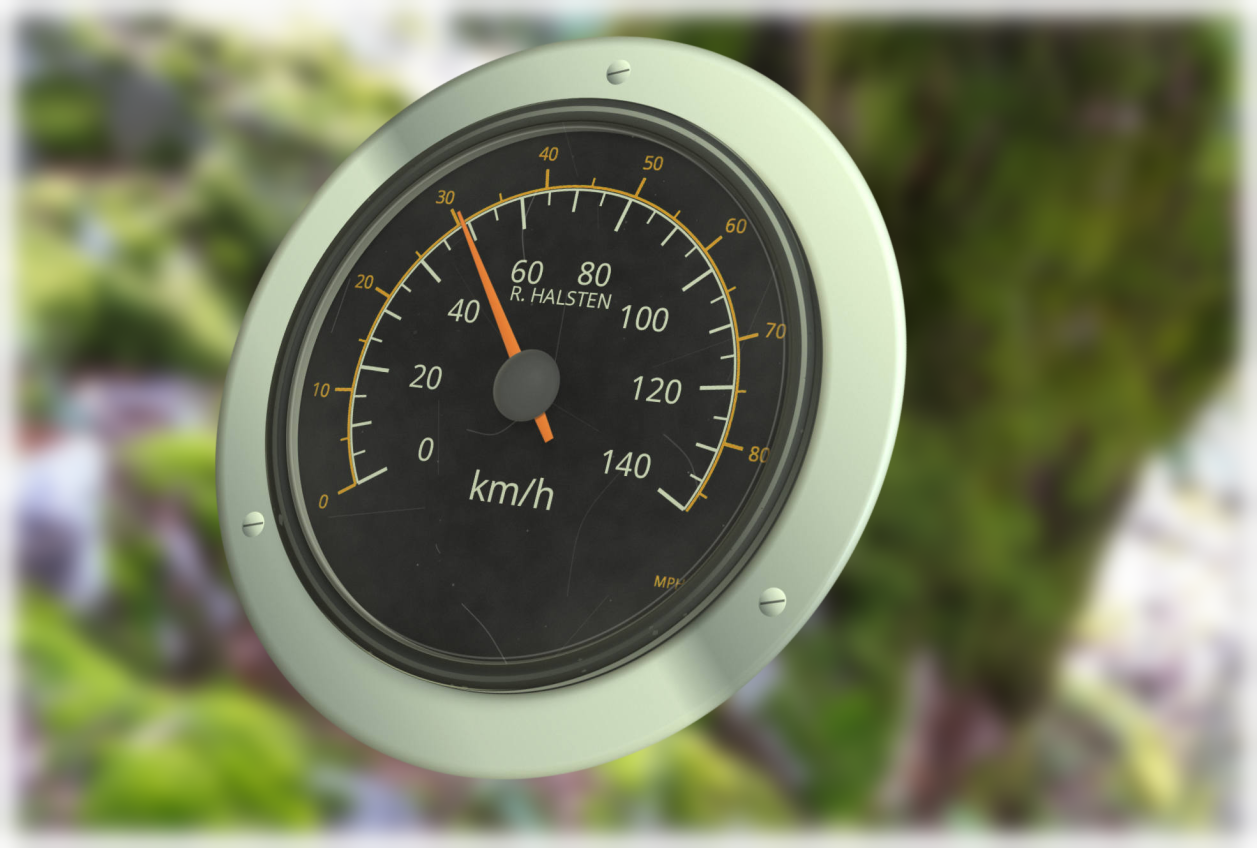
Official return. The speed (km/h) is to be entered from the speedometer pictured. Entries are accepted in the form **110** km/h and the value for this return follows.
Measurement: **50** km/h
